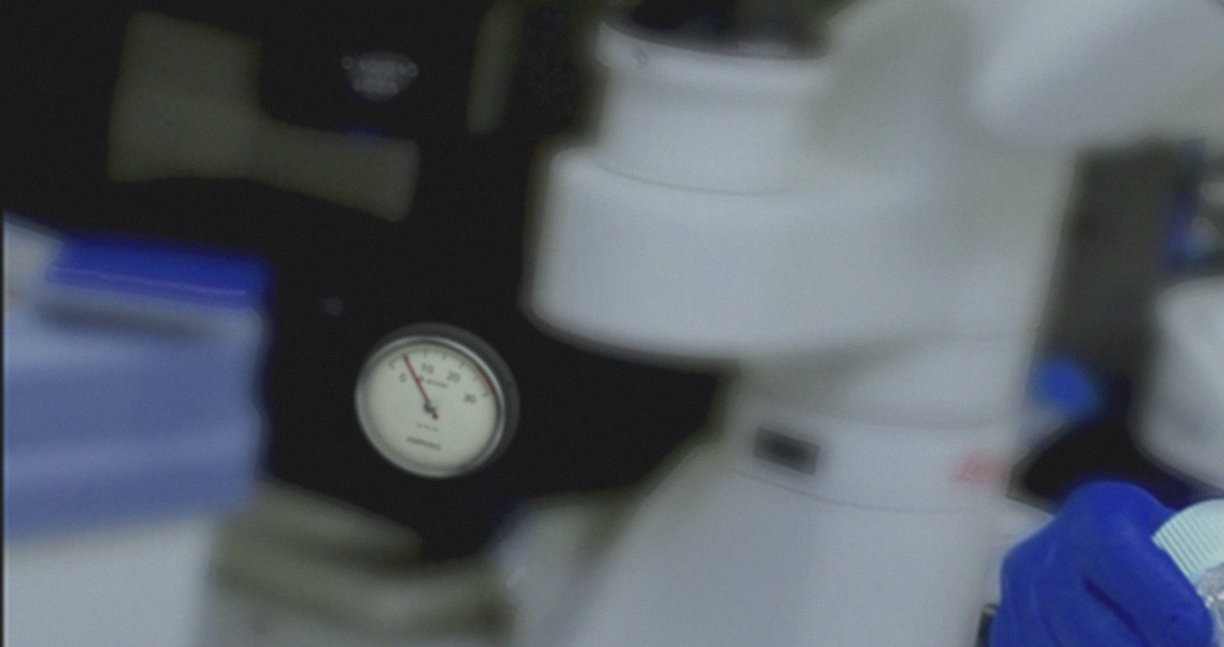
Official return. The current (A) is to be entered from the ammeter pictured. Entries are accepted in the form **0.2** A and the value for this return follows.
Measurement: **5** A
